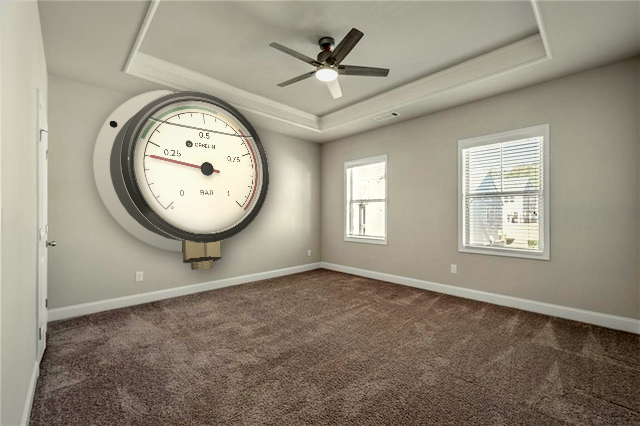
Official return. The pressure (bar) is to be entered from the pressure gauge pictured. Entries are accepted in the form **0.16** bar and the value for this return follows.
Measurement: **0.2** bar
